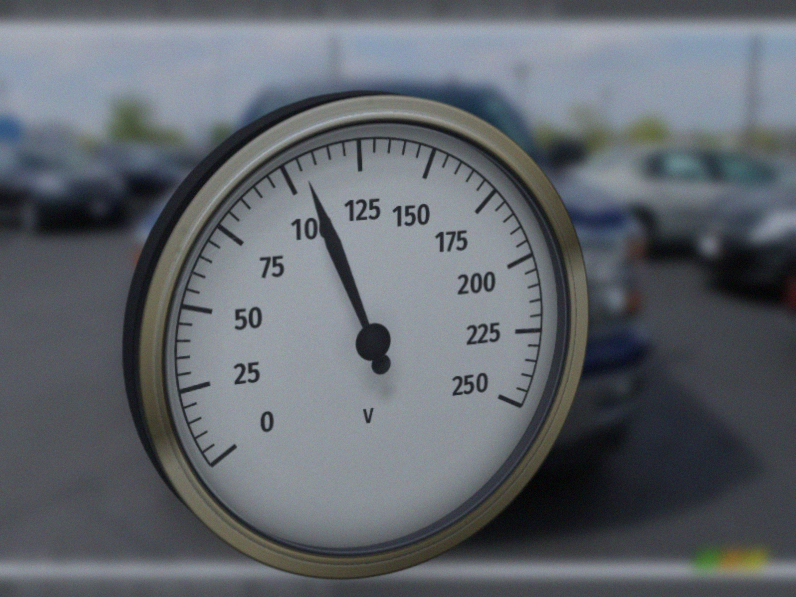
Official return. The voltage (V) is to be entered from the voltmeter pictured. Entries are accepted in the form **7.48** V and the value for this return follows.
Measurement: **105** V
